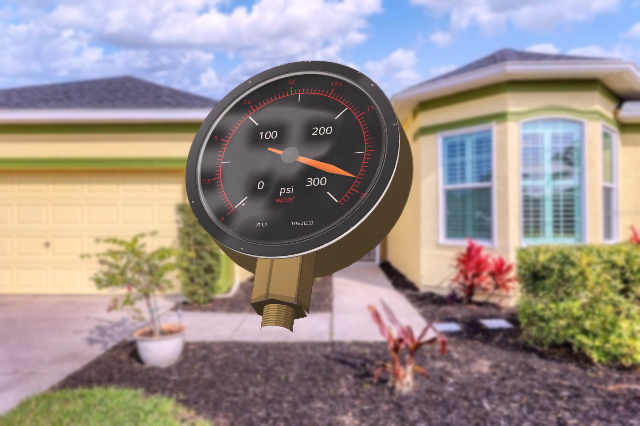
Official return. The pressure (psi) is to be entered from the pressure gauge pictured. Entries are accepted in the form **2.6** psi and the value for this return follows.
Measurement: **275** psi
